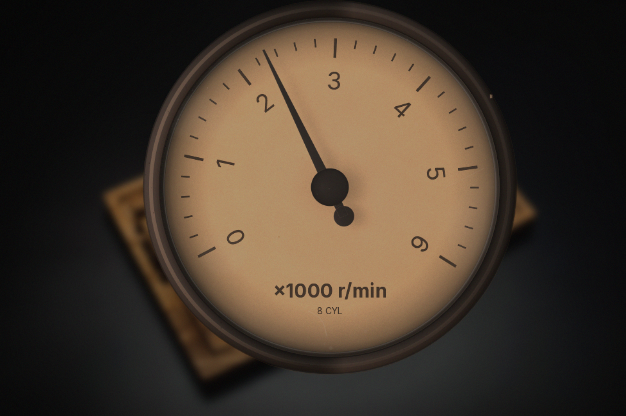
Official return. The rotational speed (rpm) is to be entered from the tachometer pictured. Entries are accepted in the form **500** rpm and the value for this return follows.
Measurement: **2300** rpm
